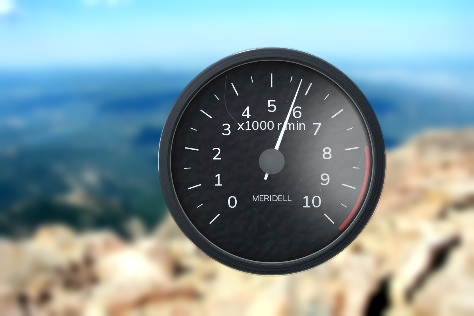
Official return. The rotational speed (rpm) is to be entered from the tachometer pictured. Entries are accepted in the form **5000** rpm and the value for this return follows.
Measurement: **5750** rpm
